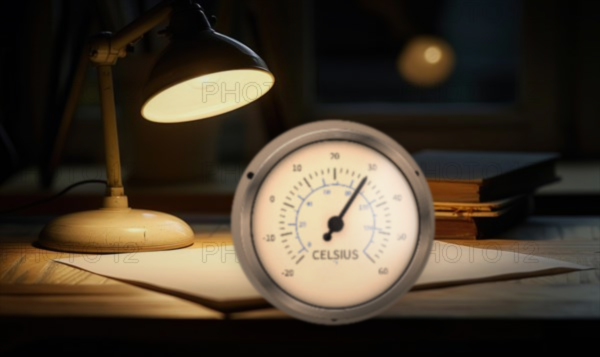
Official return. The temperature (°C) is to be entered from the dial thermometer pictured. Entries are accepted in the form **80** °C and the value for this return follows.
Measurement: **30** °C
